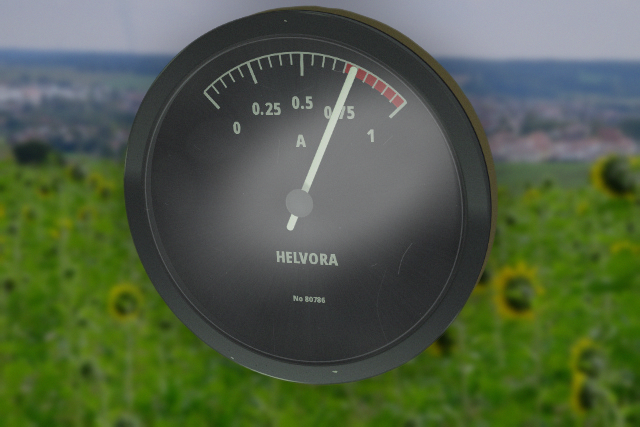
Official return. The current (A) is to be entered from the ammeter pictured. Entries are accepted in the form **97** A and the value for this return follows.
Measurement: **0.75** A
